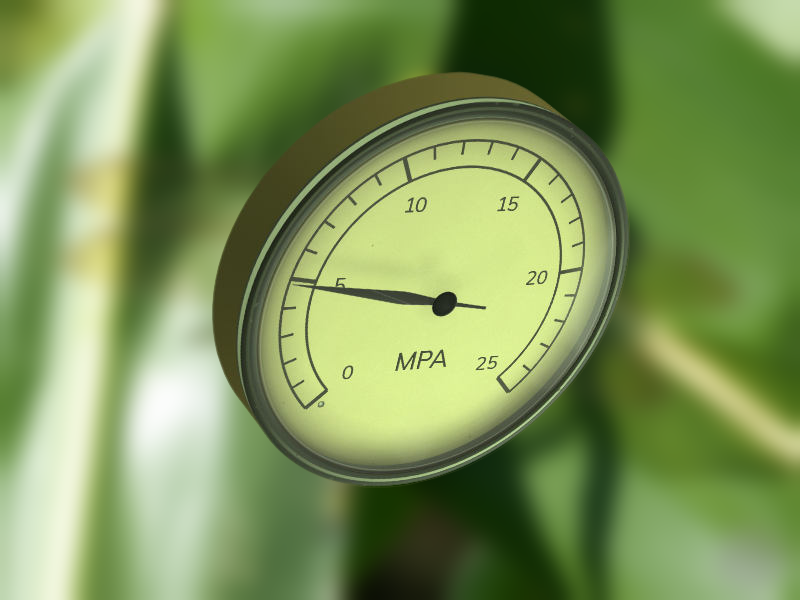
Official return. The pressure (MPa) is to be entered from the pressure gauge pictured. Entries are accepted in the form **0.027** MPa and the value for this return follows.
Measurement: **5** MPa
